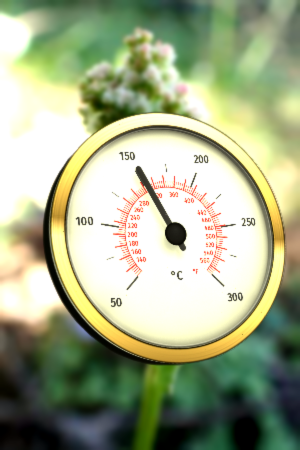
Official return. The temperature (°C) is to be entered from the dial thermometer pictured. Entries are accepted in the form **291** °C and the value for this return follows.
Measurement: **150** °C
